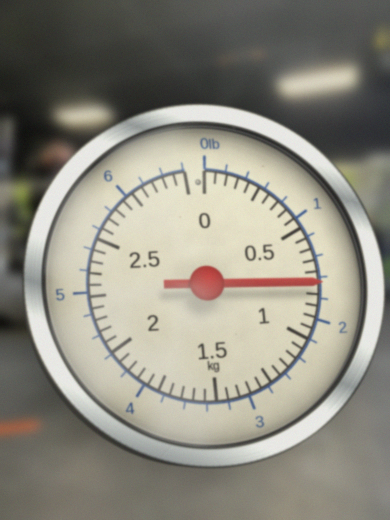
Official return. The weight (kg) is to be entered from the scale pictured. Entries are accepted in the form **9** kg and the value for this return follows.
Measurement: **0.75** kg
